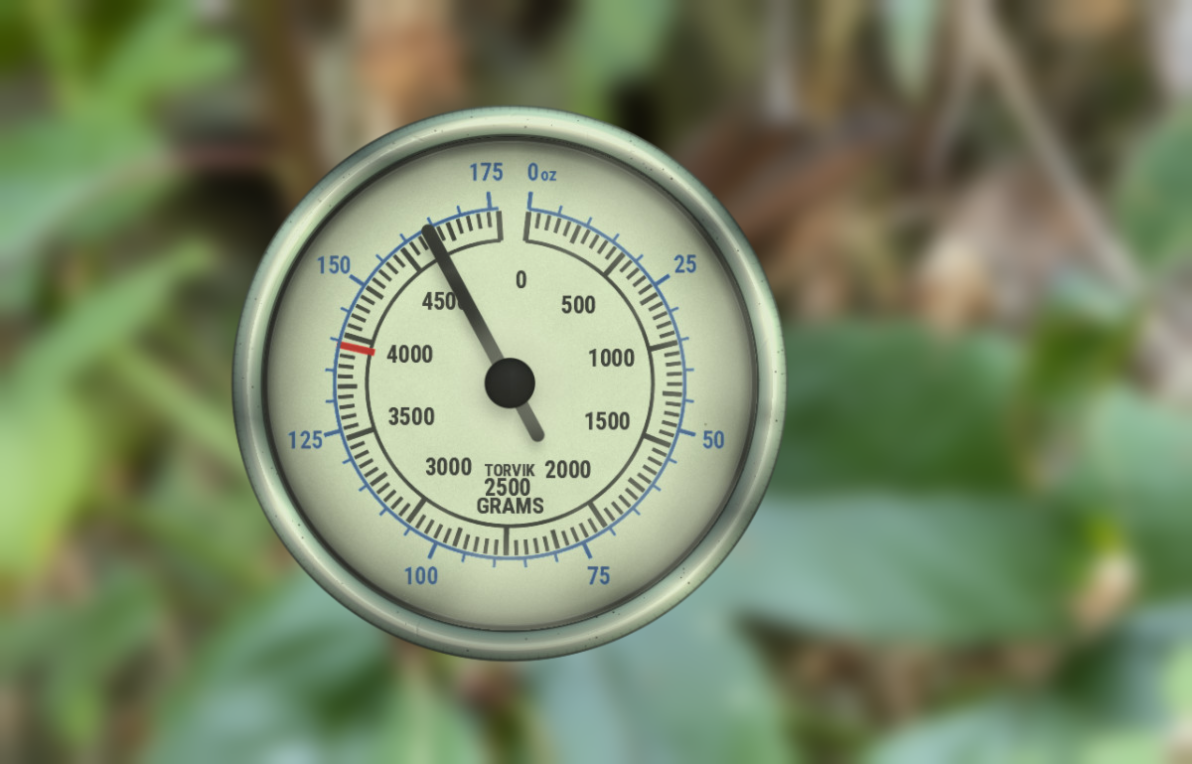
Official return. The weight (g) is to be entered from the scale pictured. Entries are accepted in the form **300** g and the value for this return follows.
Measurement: **4650** g
